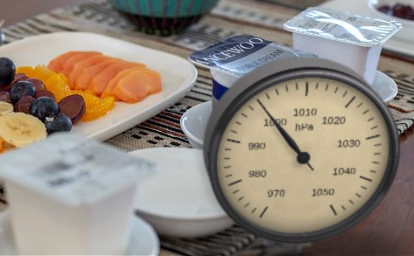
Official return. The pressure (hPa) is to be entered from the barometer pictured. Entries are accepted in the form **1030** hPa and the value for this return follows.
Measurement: **1000** hPa
